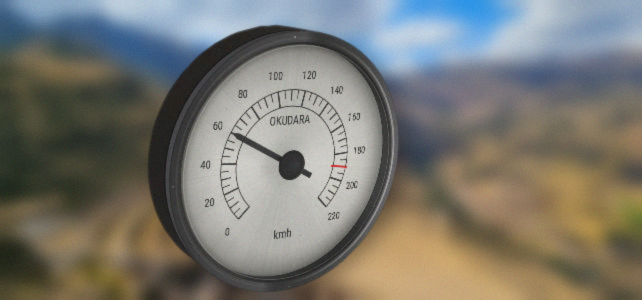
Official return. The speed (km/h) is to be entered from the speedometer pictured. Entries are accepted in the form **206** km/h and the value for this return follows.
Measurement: **60** km/h
